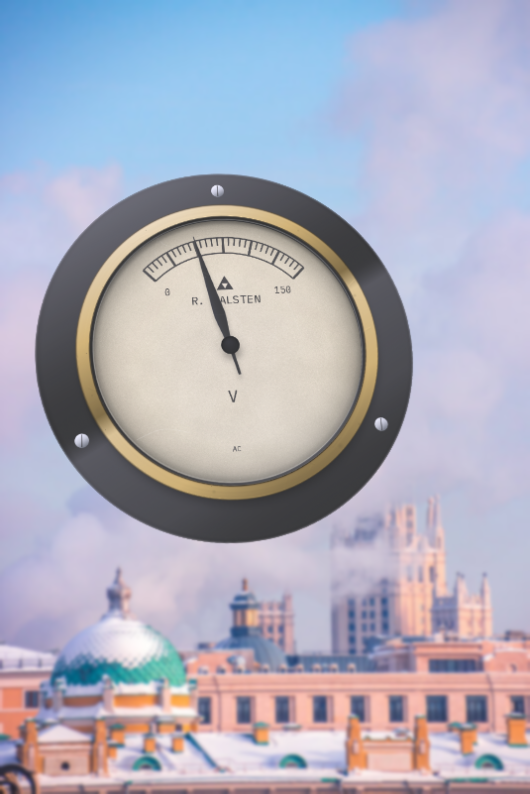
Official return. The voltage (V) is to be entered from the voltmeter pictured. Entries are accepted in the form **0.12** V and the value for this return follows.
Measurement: **50** V
